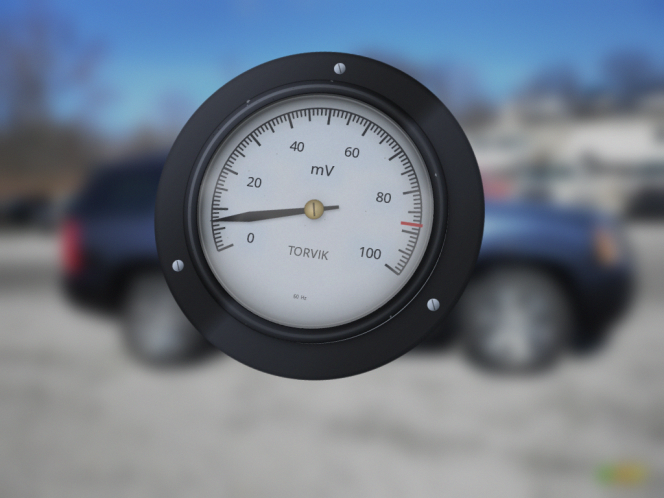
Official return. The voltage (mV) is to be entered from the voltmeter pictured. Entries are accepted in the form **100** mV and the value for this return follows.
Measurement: **7** mV
